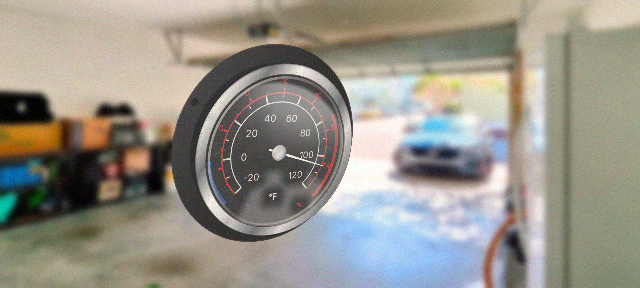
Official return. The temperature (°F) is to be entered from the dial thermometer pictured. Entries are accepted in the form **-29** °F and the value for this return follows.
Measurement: **105** °F
